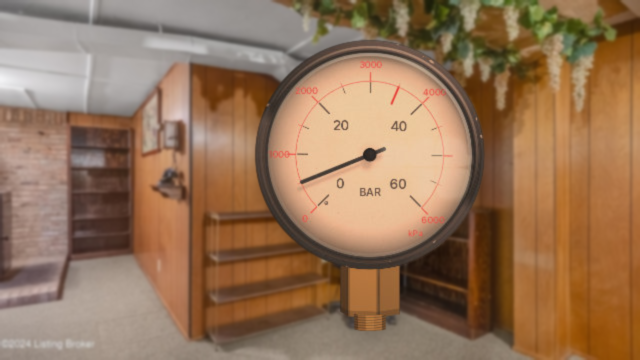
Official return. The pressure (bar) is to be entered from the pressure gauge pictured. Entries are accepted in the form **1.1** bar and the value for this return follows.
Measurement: **5** bar
